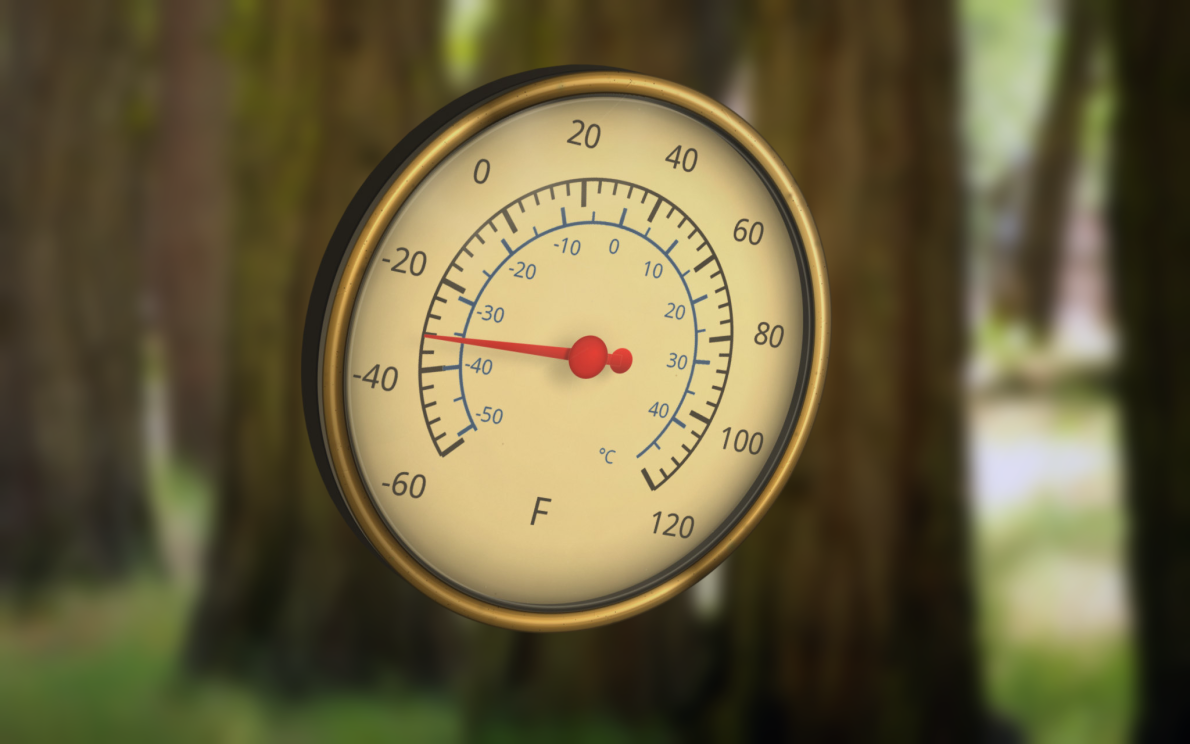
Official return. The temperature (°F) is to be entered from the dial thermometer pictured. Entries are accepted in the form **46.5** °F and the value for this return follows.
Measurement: **-32** °F
